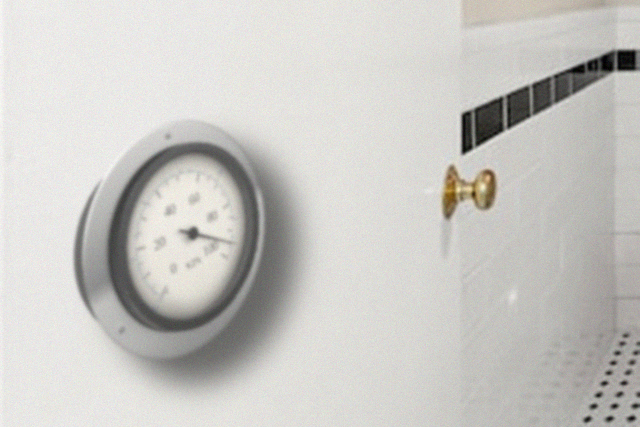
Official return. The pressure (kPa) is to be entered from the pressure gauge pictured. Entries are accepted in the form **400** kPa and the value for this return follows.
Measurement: **95** kPa
